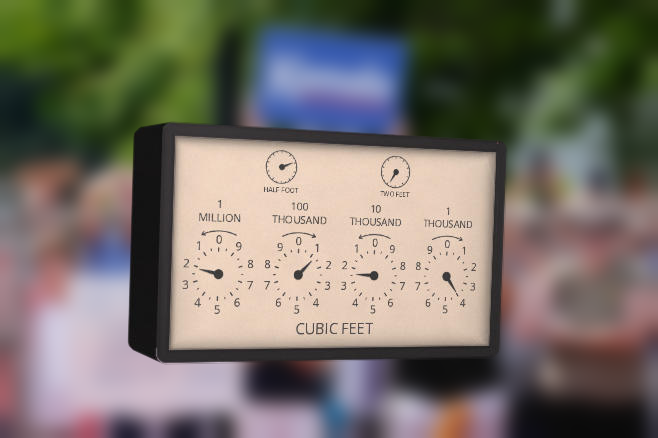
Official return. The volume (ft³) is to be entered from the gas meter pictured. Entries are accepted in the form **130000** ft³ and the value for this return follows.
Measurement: **212400** ft³
